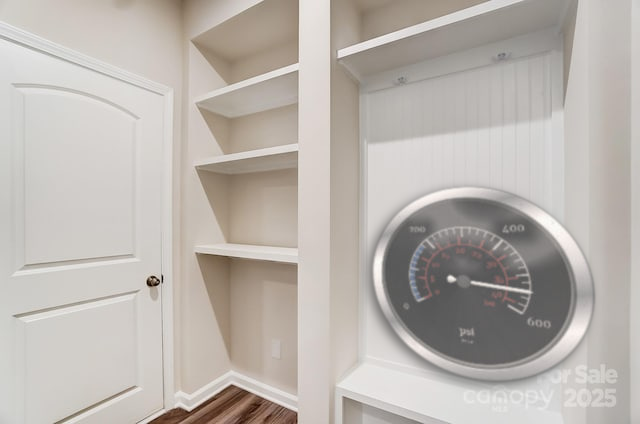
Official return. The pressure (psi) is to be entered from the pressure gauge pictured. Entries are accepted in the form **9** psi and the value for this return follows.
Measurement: **540** psi
